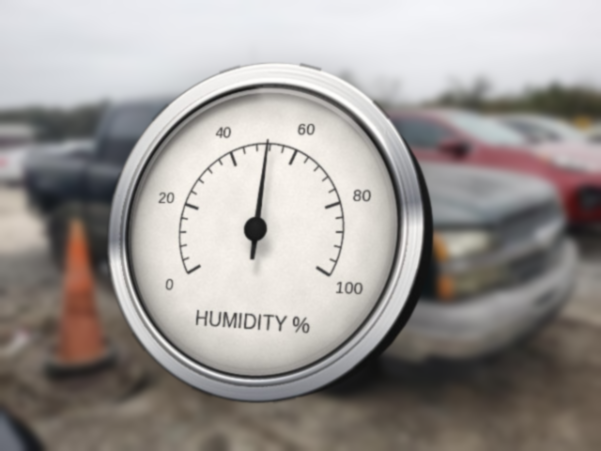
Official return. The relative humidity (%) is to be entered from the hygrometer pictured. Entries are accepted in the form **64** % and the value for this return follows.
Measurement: **52** %
